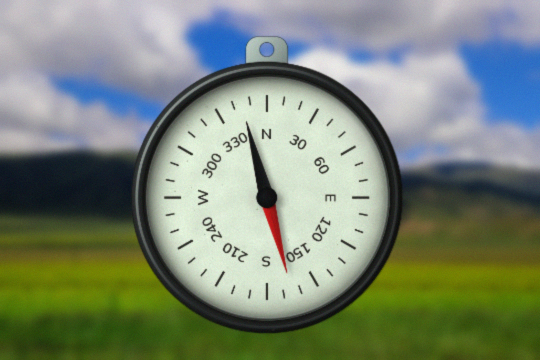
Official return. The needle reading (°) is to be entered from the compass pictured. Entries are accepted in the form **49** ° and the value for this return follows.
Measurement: **165** °
